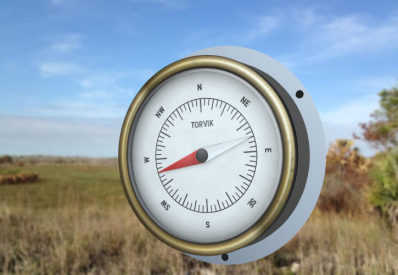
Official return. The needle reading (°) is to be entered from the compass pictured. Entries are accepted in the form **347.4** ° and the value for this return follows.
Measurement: **255** °
